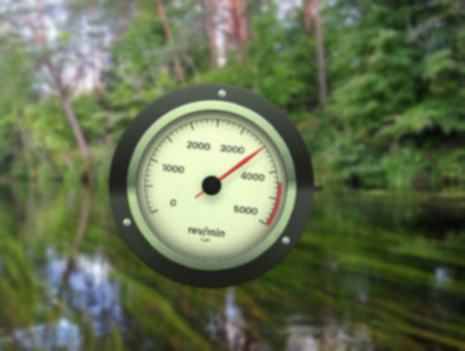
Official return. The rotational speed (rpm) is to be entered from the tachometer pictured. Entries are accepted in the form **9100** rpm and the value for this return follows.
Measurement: **3500** rpm
